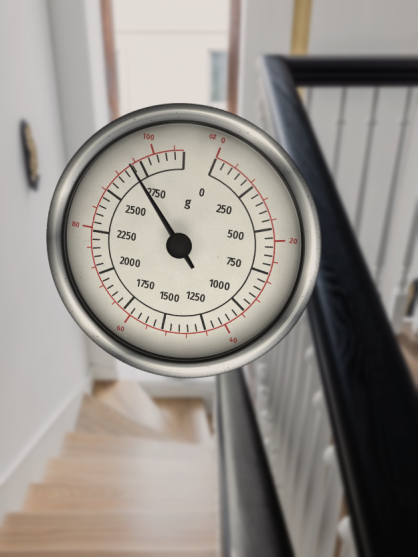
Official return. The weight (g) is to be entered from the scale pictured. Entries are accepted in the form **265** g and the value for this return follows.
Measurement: **2700** g
